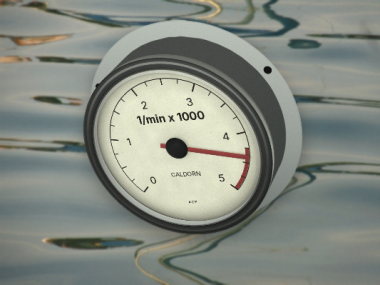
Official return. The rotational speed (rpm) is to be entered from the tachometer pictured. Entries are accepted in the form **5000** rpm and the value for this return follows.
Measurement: **4375** rpm
